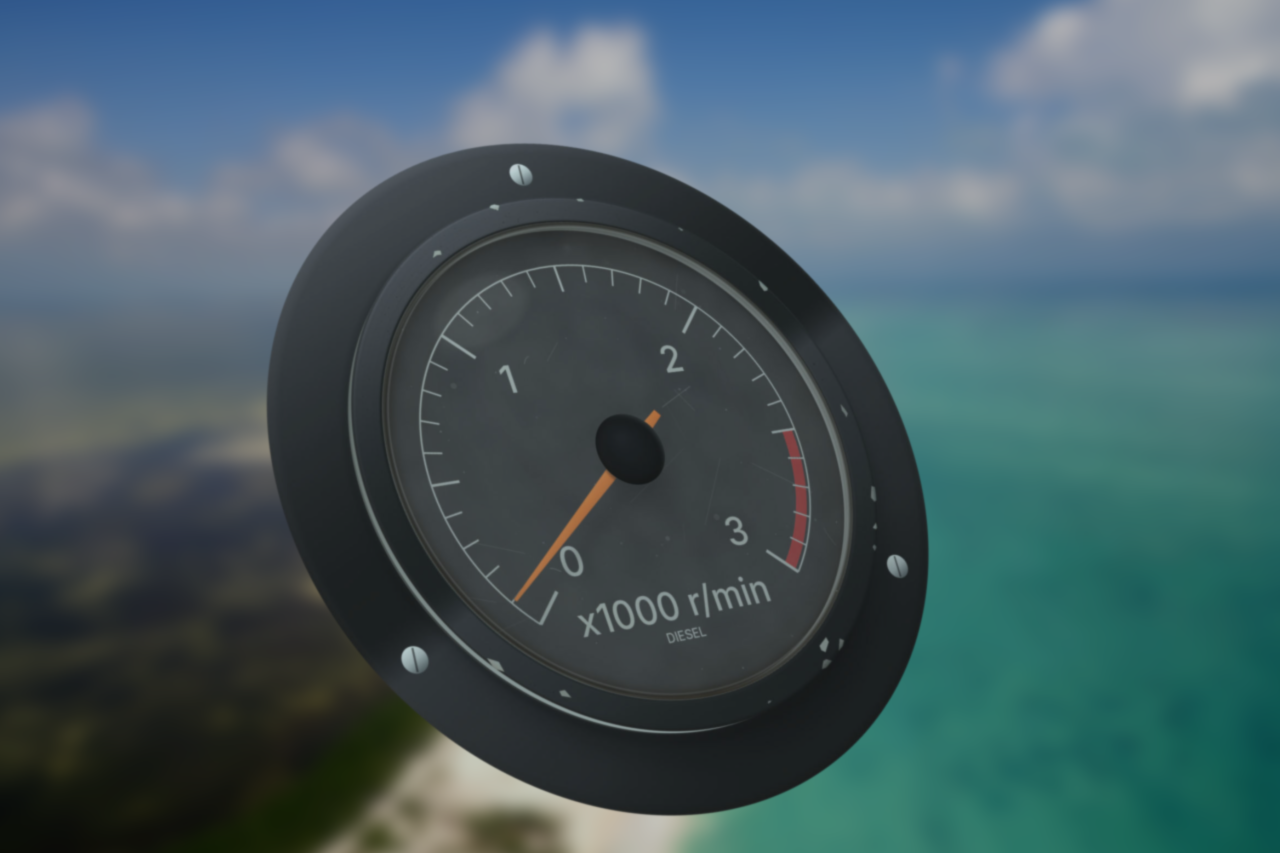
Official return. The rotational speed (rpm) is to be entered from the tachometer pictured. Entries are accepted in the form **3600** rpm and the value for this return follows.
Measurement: **100** rpm
